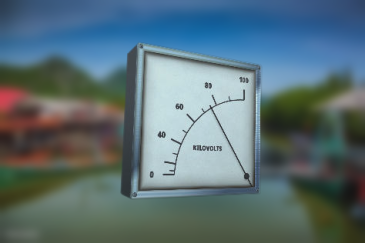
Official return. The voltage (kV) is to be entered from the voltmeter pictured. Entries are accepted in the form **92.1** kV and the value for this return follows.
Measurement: **75** kV
